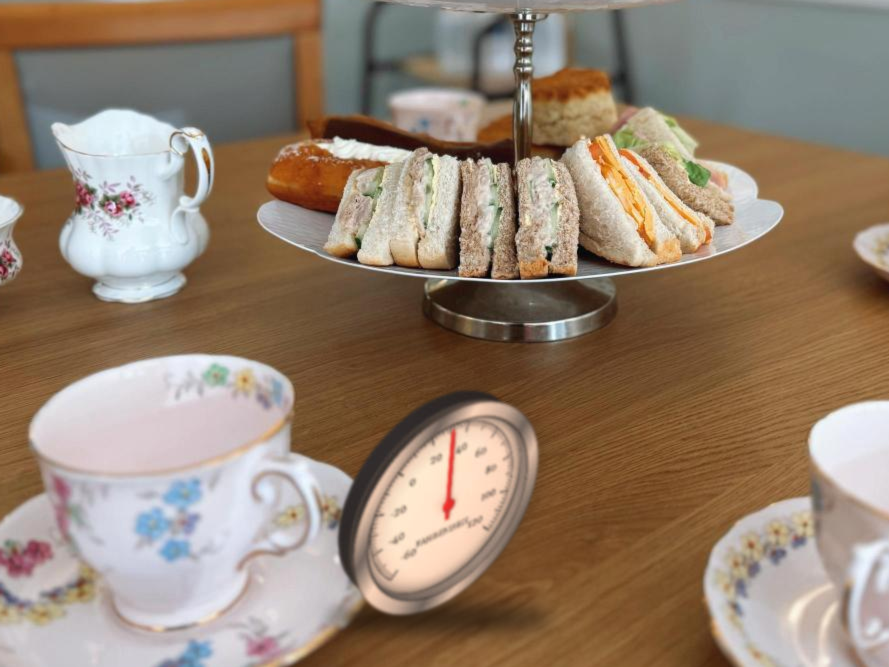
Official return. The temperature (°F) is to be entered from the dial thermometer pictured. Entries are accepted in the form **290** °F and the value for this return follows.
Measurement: **30** °F
